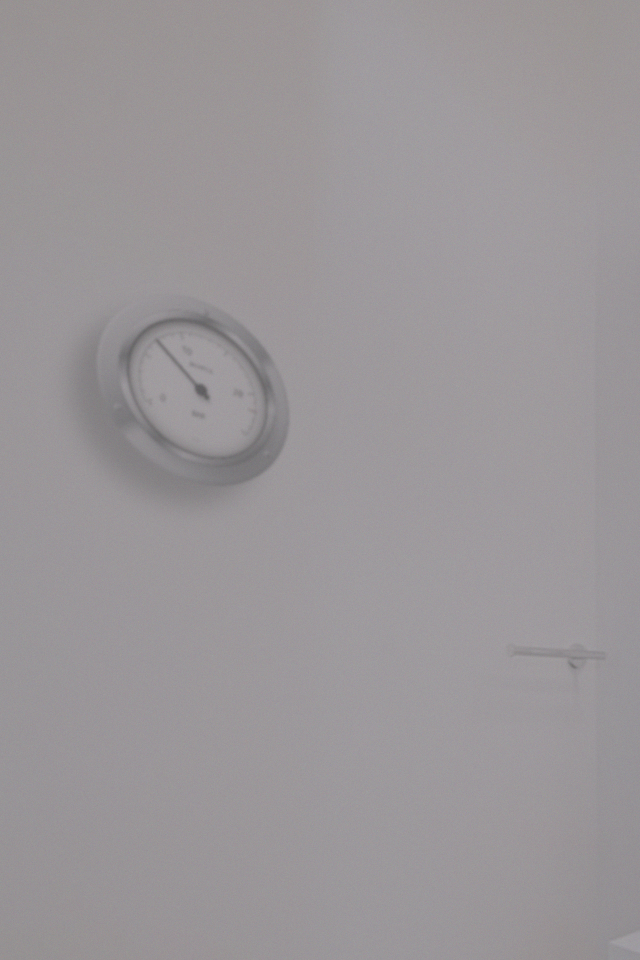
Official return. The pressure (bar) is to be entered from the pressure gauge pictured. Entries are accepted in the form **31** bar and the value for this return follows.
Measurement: **7** bar
